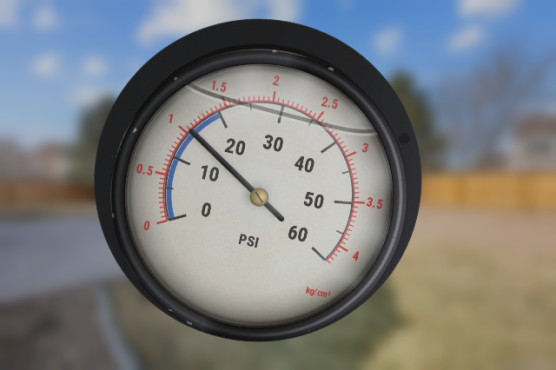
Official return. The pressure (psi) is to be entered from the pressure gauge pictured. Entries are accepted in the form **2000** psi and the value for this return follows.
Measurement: **15** psi
